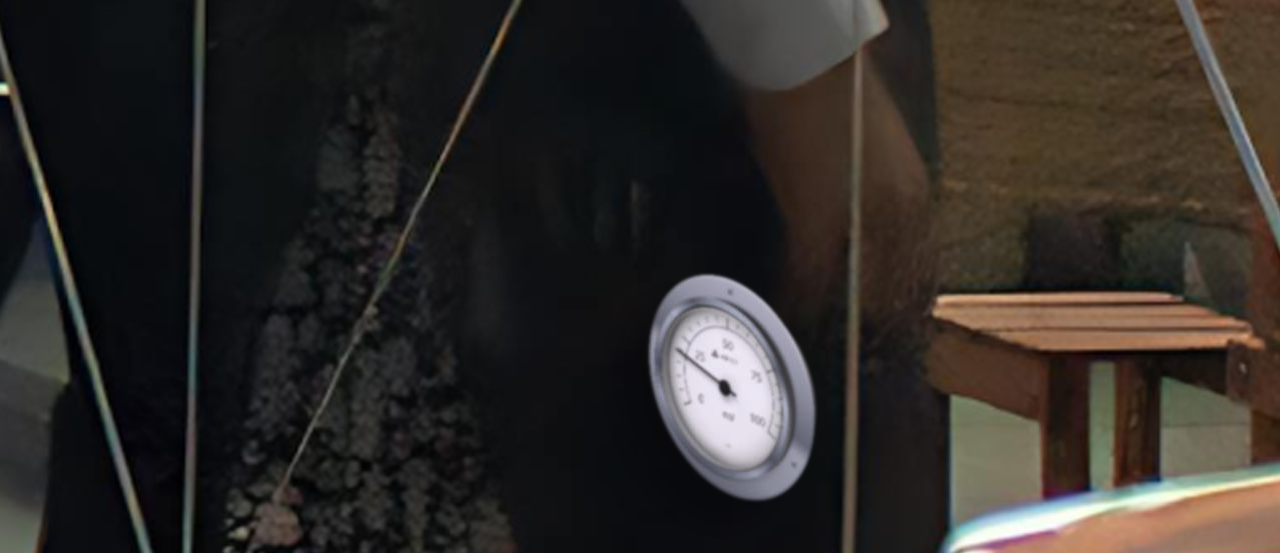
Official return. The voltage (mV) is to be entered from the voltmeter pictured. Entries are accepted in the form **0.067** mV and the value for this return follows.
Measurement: **20** mV
